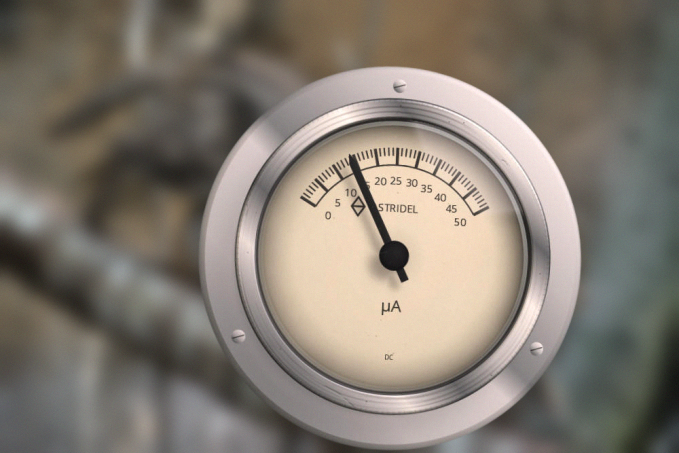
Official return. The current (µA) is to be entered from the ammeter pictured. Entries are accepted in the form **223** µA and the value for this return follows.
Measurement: **14** µA
